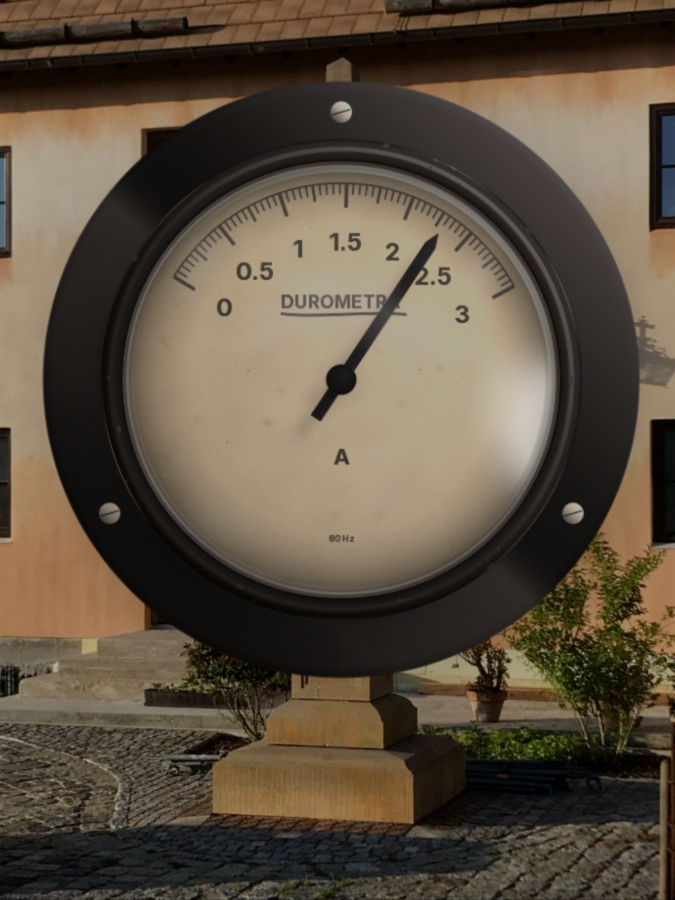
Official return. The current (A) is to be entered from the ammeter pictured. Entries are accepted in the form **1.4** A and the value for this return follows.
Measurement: **2.3** A
